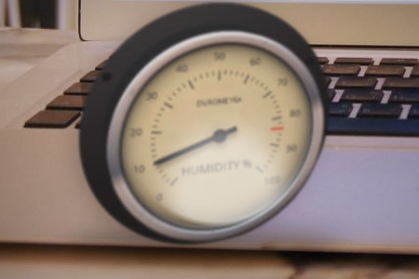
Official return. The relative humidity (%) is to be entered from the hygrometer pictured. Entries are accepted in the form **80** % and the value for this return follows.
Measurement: **10** %
